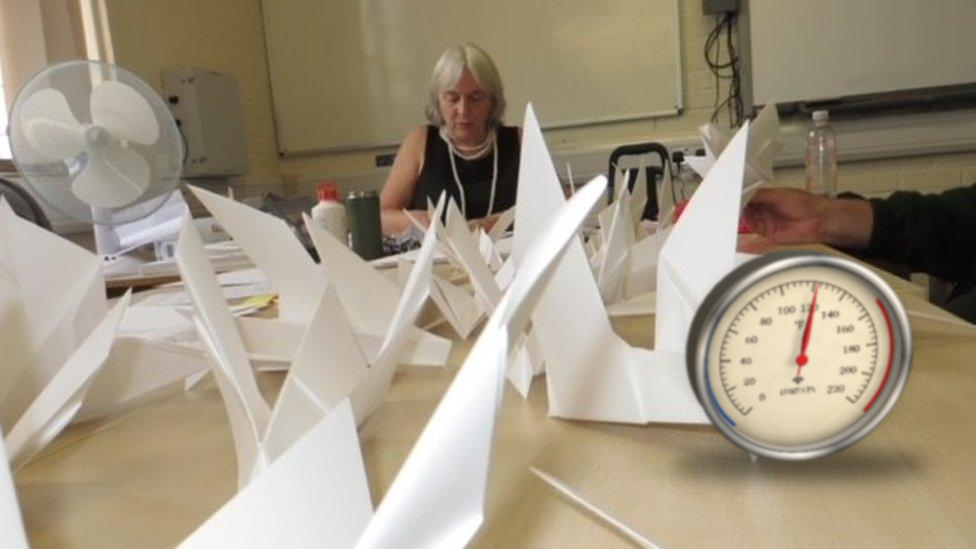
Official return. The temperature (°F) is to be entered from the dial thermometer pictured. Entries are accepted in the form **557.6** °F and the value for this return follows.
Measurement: **120** °F
